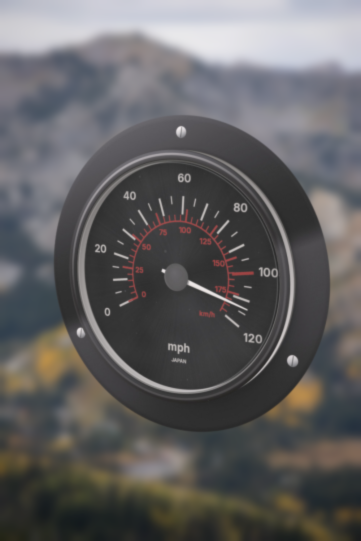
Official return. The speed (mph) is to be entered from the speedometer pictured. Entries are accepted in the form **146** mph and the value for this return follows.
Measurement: **112.5** mph
